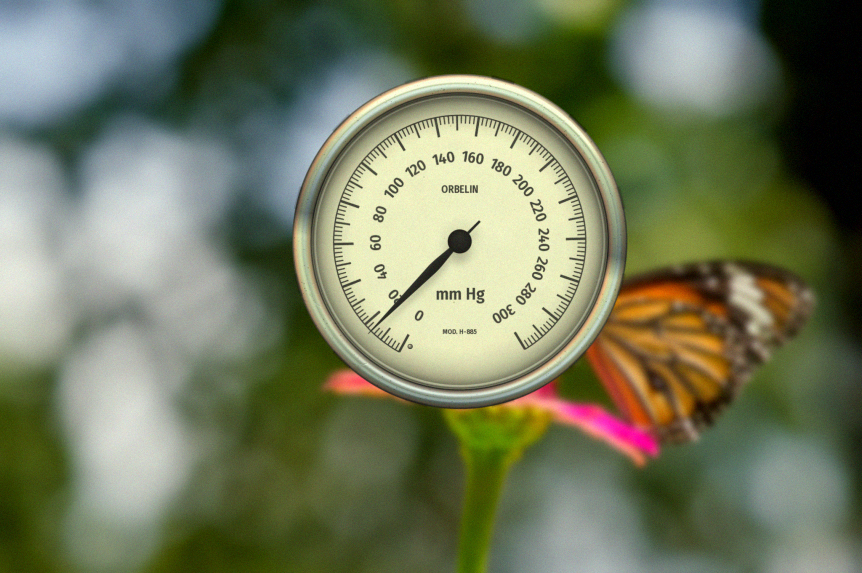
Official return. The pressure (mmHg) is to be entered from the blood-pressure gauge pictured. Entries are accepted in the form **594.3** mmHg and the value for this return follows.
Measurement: **16** mmHg
